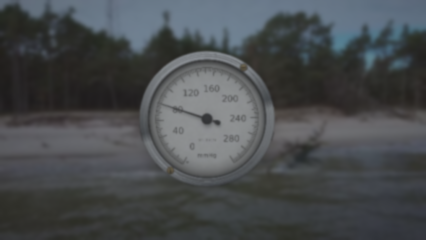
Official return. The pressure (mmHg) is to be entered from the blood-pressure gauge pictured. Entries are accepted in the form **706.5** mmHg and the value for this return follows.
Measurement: **80** mmHg
